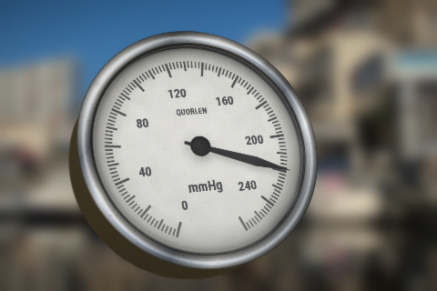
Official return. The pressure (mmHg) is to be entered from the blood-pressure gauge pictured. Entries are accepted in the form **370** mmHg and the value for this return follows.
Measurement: **220** mmHg
